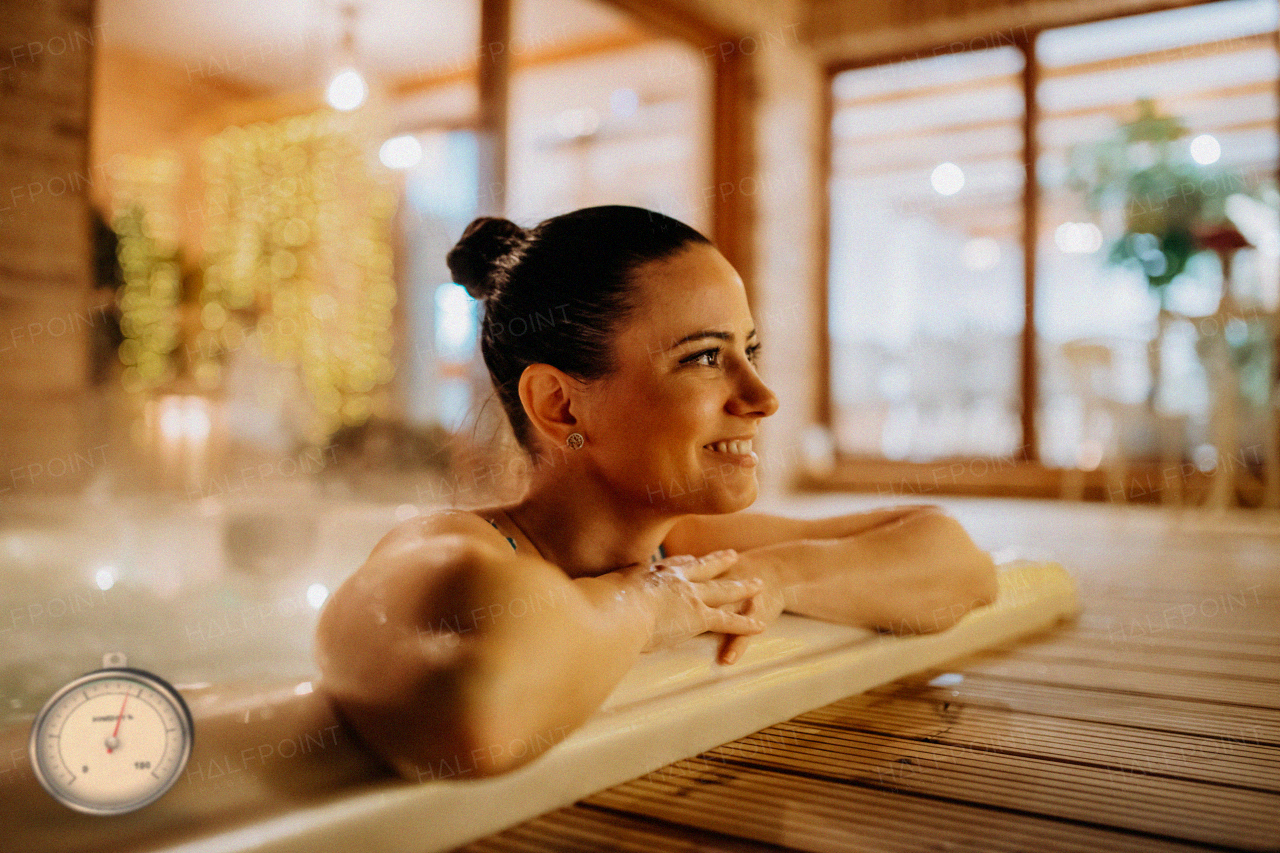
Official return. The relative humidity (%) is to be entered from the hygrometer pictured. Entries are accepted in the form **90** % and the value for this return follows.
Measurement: **56** %
